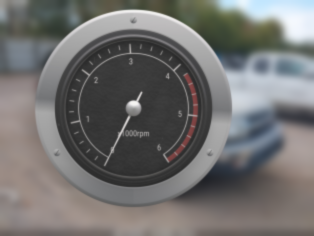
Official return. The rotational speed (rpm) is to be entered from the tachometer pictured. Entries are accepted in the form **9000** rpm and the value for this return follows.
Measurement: **0** rpm
